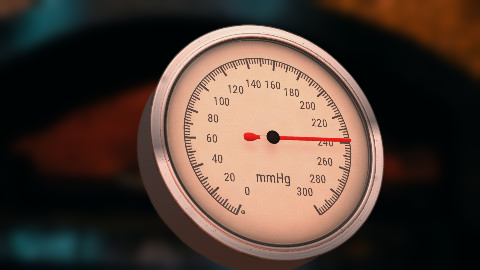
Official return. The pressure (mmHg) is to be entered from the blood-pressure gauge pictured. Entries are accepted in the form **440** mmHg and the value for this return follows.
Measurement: **240** mmHg
